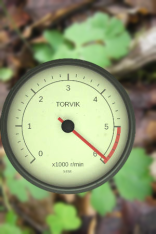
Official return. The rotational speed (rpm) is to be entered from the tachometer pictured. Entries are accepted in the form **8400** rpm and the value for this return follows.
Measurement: **5900** rpm
